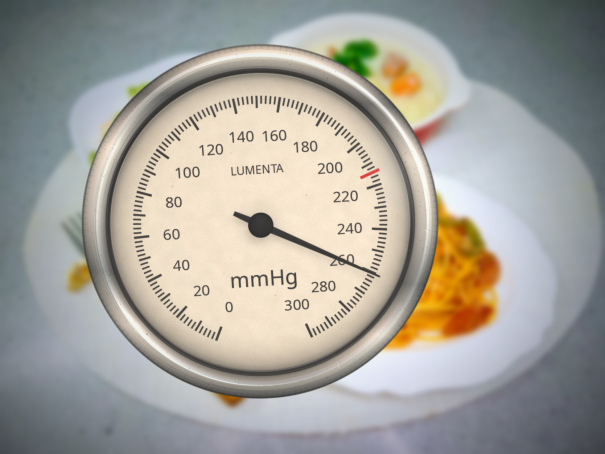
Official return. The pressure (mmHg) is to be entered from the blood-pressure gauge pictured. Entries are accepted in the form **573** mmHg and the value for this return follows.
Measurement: **260** mmHg
